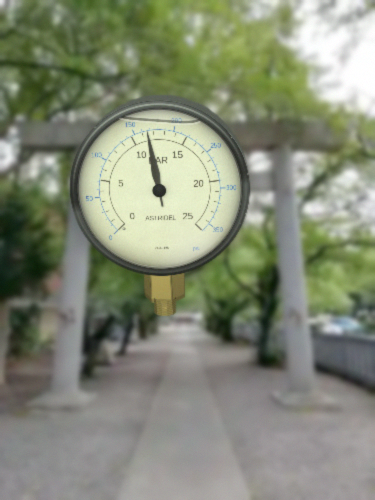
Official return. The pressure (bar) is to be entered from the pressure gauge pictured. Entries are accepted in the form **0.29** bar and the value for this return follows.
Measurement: **11.5** bar
